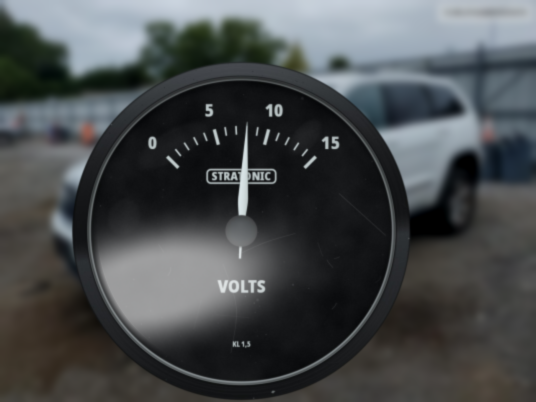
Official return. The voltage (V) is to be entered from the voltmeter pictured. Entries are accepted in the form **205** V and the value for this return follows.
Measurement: **8** V
